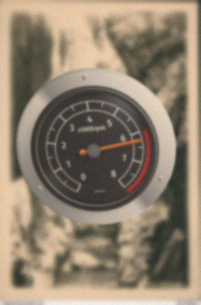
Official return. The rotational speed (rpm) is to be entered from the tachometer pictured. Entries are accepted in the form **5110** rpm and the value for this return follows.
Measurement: **6250** rpm
